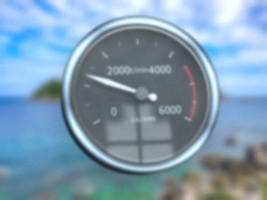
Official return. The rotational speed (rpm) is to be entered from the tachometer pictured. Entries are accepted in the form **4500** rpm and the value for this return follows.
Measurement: **1250** rpm
